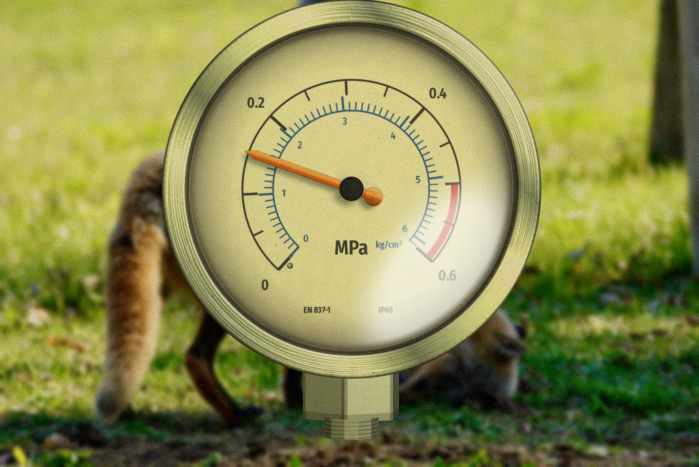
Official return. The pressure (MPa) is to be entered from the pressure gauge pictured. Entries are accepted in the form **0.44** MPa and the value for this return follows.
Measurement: **0.15** MPa
